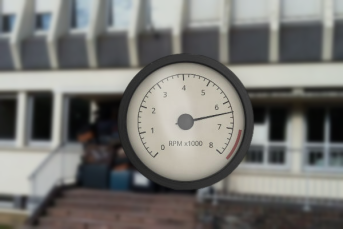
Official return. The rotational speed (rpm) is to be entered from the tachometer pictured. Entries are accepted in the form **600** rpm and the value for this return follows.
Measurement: **6400** rpm
